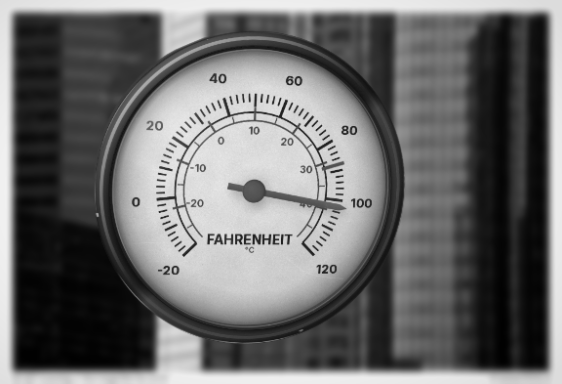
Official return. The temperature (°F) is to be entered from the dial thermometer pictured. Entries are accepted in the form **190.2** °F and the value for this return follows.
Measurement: **102** °F
